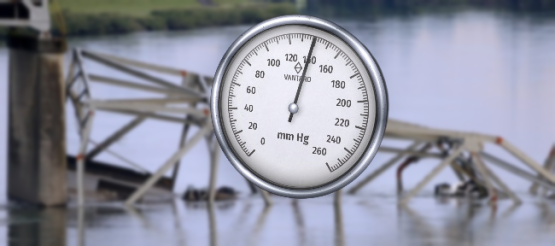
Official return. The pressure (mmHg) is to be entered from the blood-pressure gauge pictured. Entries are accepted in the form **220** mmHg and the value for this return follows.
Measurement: **140** mmHg
